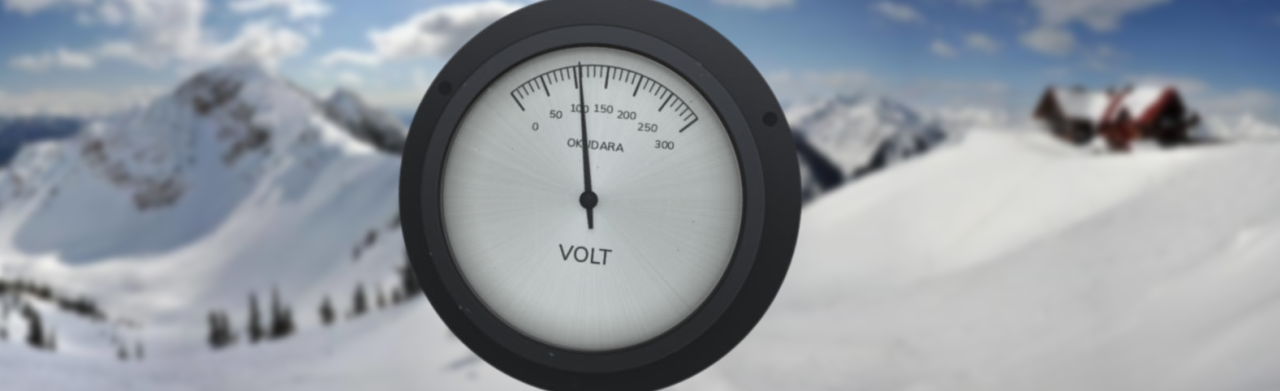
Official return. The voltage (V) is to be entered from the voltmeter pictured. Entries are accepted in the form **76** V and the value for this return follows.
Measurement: **110** V
